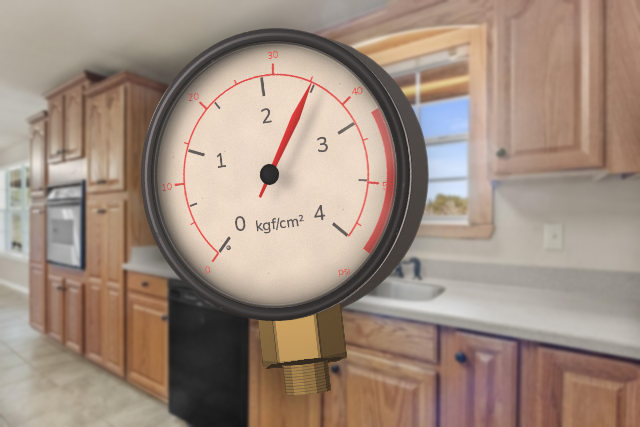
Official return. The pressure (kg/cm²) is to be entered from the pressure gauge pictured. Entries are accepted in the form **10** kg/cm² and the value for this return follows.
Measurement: **2.5** kg/cm²
